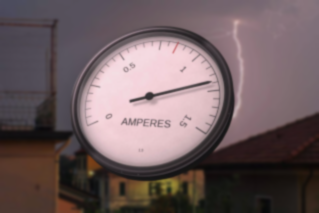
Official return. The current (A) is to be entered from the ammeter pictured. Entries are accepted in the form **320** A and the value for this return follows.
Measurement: **1.2** A
